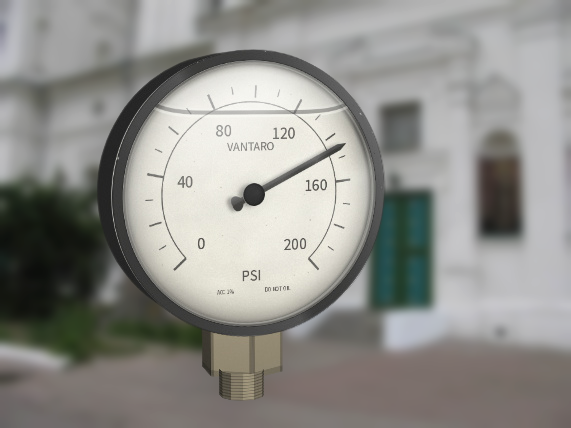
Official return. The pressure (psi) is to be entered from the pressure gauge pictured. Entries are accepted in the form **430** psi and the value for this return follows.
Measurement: **145** psi
